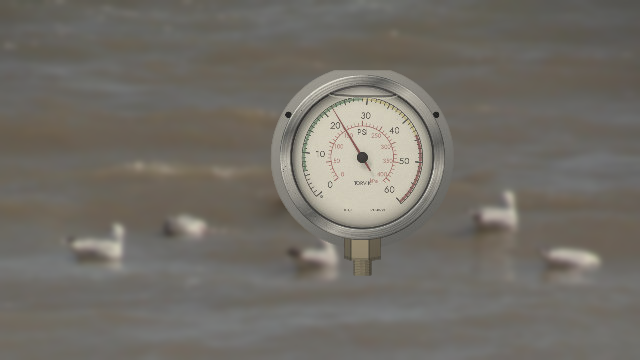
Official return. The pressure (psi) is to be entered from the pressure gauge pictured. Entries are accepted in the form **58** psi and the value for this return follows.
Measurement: **22** psi
